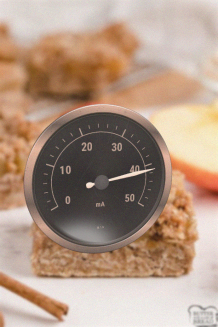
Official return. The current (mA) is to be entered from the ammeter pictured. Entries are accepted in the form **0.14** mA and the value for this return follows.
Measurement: **41** mA
